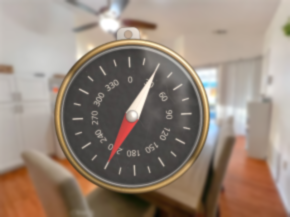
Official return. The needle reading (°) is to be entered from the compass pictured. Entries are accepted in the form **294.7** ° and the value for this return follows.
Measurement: **210** °
